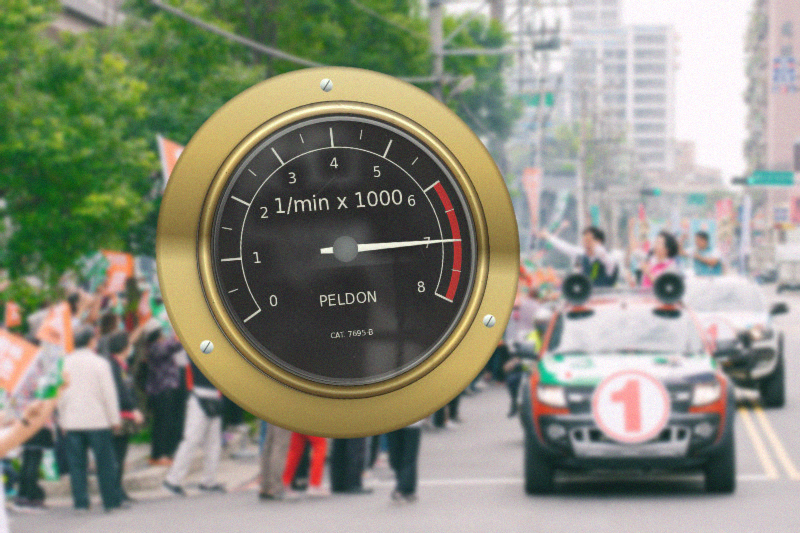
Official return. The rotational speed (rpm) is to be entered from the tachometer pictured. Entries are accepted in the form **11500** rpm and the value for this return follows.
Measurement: **7000** rpm
